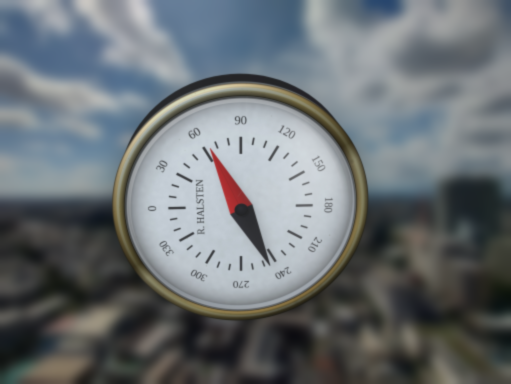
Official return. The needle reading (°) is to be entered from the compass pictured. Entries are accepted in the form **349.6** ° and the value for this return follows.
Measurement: **65** °
